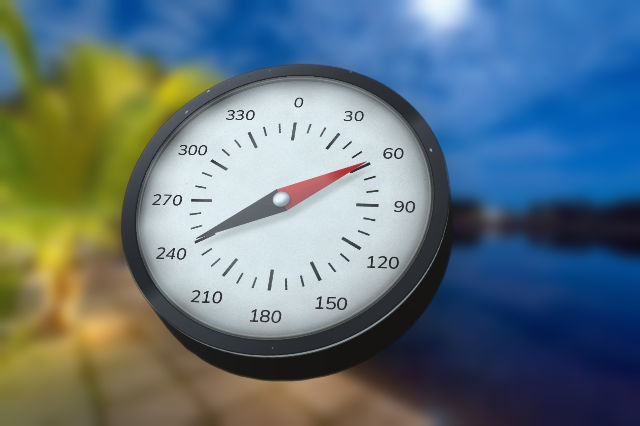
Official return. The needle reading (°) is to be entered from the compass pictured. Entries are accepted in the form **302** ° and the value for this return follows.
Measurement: **60** °
